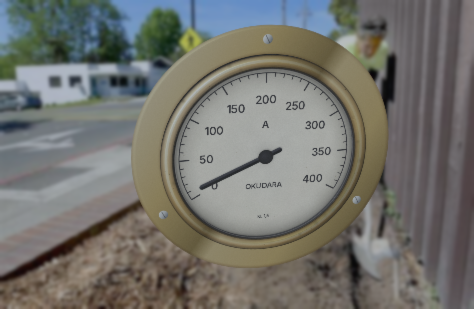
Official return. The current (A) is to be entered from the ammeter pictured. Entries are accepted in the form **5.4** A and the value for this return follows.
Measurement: **10** A
